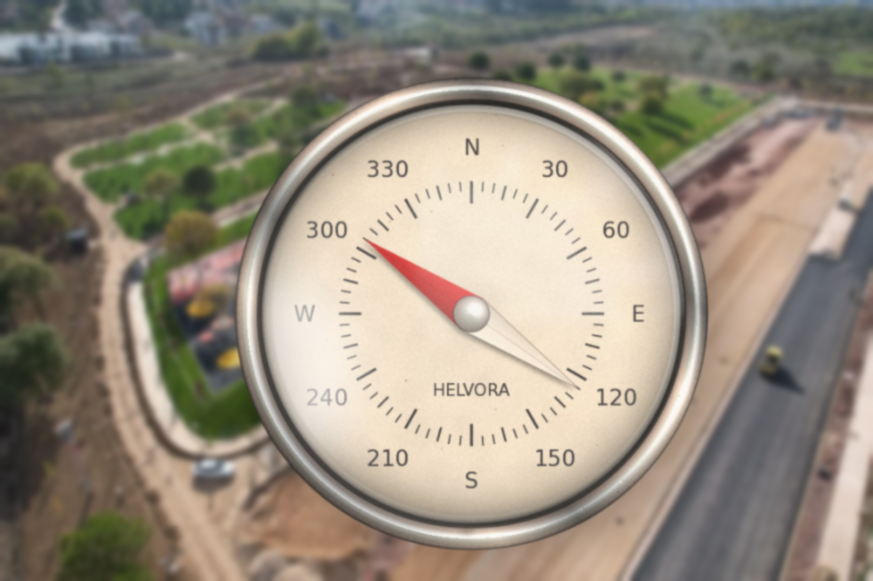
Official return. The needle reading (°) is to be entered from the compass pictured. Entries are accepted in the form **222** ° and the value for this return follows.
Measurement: **305** °
